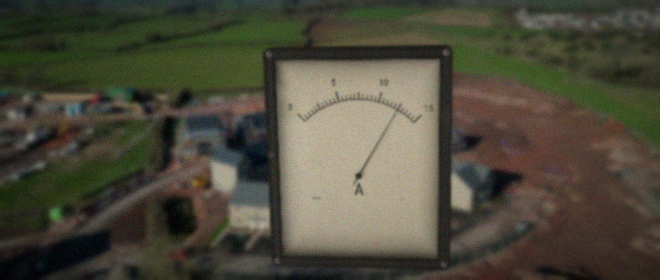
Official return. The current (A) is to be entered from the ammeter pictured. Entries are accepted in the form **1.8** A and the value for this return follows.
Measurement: **12.5** A
